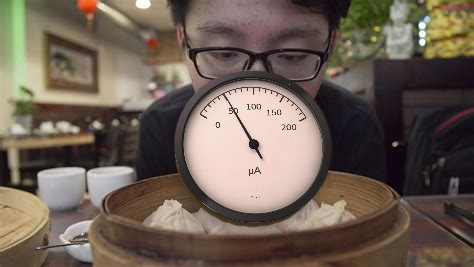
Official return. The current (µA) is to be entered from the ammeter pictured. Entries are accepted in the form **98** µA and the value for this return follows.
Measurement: **50** µA
